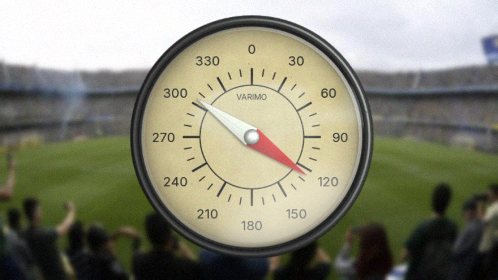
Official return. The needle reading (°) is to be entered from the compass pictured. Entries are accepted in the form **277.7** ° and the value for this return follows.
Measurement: **125** °
